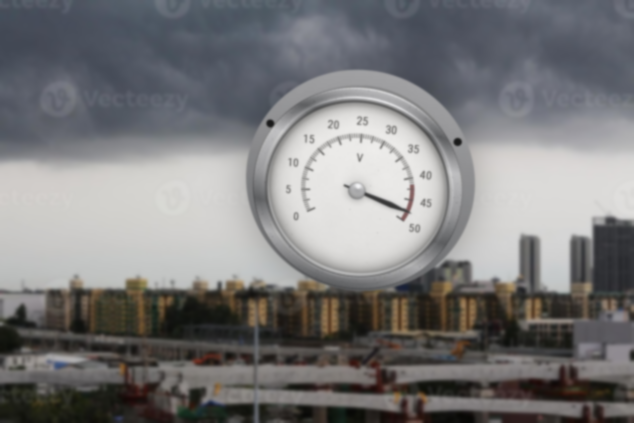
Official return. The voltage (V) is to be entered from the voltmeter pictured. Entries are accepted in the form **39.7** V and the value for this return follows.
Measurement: **47.5** V
